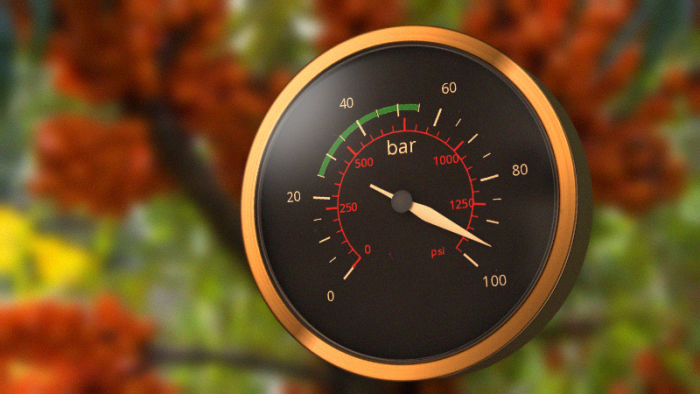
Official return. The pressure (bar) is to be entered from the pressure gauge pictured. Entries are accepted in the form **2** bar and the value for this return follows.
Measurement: **95** bar
